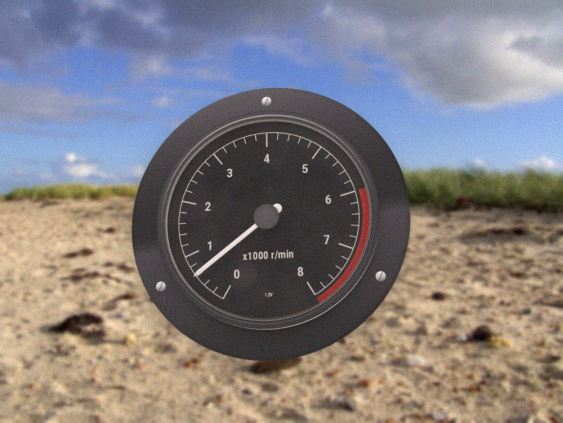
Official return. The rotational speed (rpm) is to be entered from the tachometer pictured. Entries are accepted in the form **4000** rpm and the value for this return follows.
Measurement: **600** rpm
